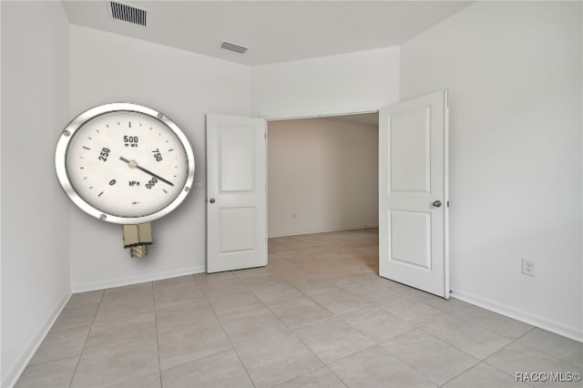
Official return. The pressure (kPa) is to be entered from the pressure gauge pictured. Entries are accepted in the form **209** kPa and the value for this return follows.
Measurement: **950** kPa
